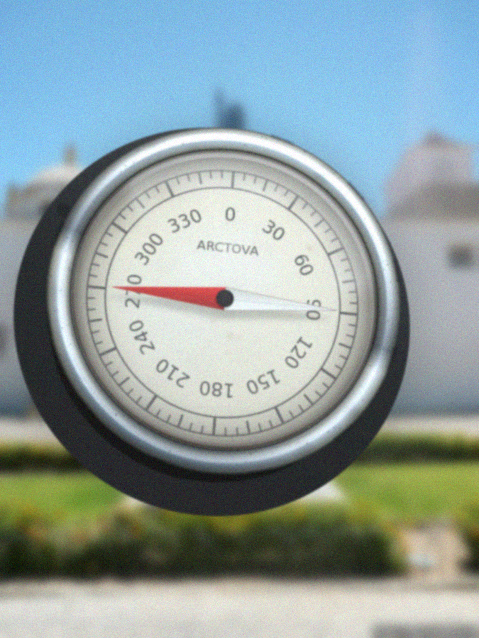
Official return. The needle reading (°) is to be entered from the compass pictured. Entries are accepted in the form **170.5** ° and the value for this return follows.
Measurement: **270** °
